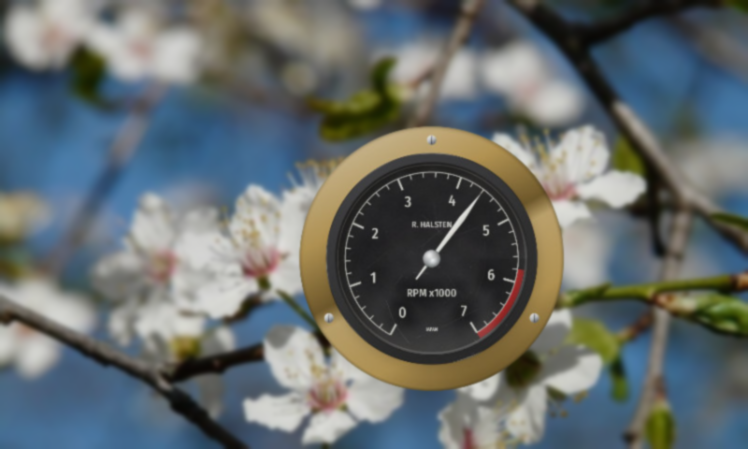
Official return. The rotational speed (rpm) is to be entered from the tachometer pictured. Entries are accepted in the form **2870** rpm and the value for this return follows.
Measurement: **4400** rpm
